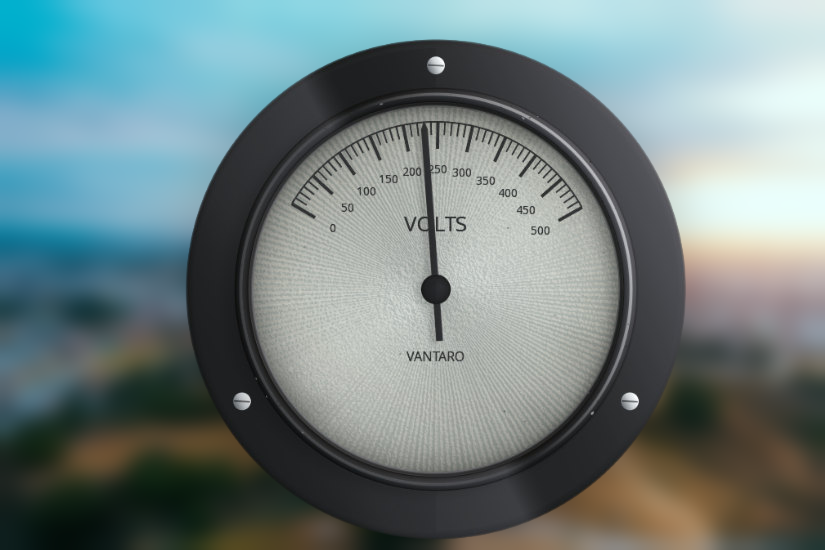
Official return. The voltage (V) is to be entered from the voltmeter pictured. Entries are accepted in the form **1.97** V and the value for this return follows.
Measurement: **230** V
